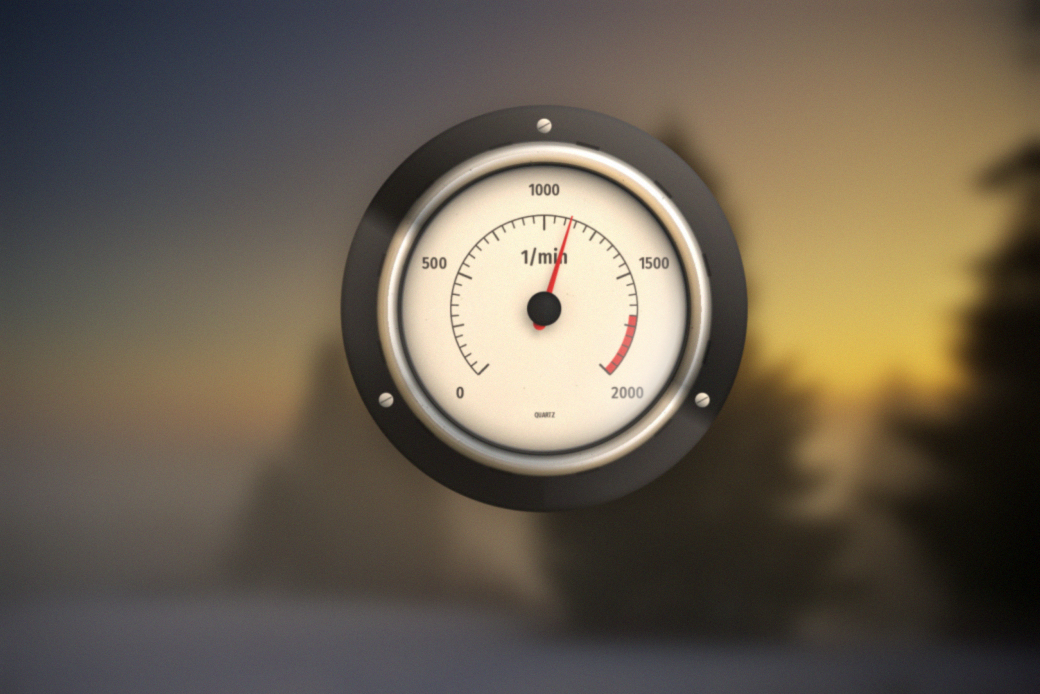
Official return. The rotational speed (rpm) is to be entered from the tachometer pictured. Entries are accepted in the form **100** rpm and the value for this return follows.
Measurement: **1125** rpm
